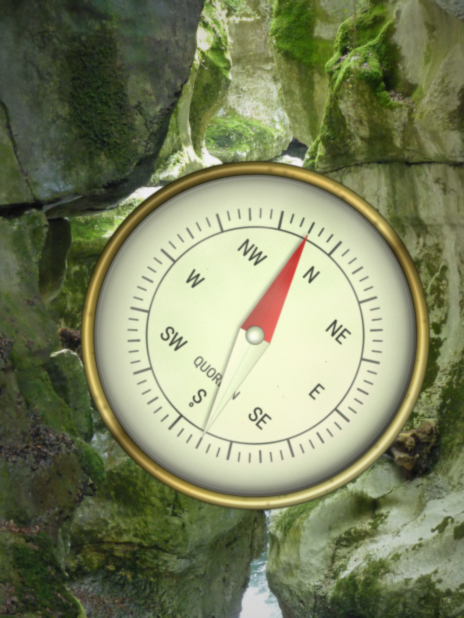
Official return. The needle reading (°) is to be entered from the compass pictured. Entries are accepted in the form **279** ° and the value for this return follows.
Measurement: **345** °
